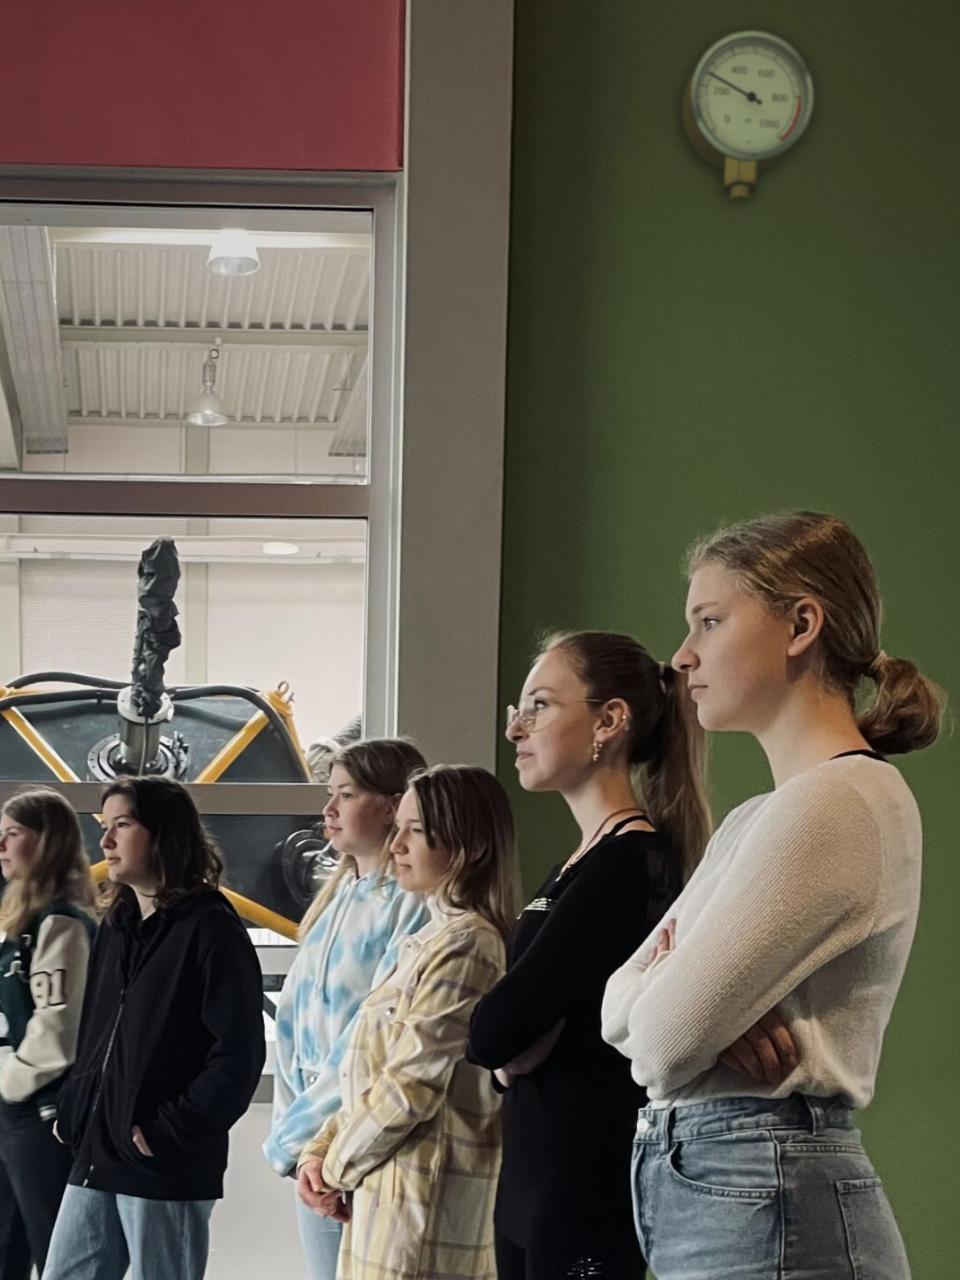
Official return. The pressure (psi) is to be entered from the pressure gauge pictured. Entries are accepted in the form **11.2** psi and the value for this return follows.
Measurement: **250** psi
